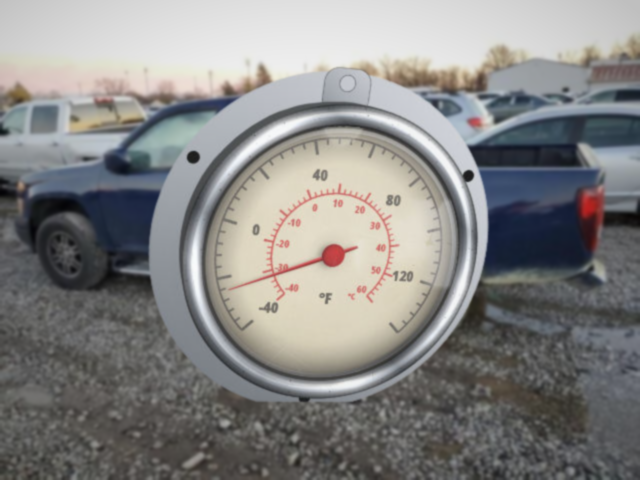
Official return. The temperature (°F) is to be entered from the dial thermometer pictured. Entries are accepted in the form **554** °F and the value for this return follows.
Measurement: **-24** °F
